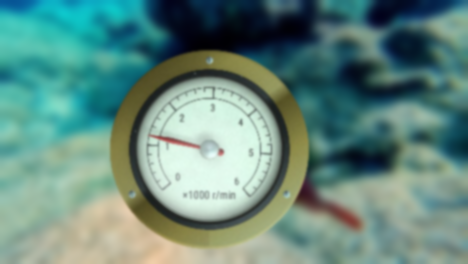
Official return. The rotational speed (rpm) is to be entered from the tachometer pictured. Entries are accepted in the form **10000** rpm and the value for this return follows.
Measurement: **1200** rpm
